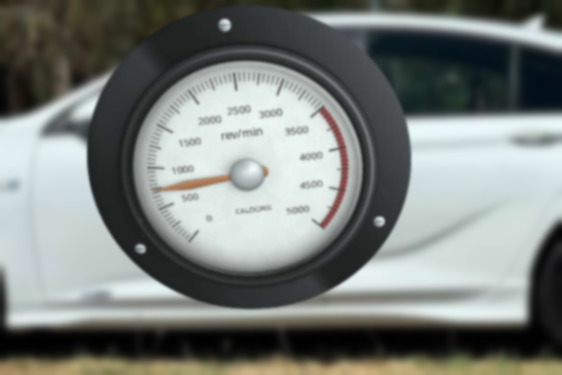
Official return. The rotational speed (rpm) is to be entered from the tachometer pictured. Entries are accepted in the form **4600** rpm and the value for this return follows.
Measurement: **750** rpm
